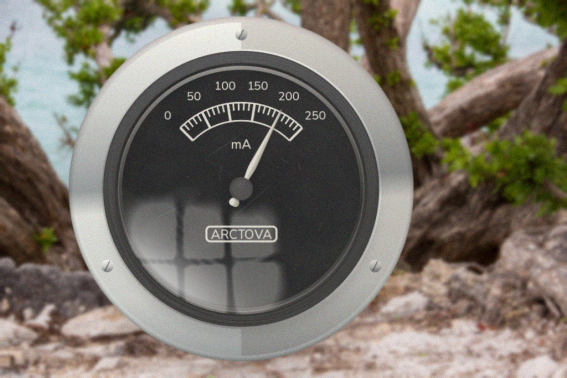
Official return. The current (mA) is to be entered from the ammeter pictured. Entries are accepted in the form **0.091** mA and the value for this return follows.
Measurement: **200** mA
